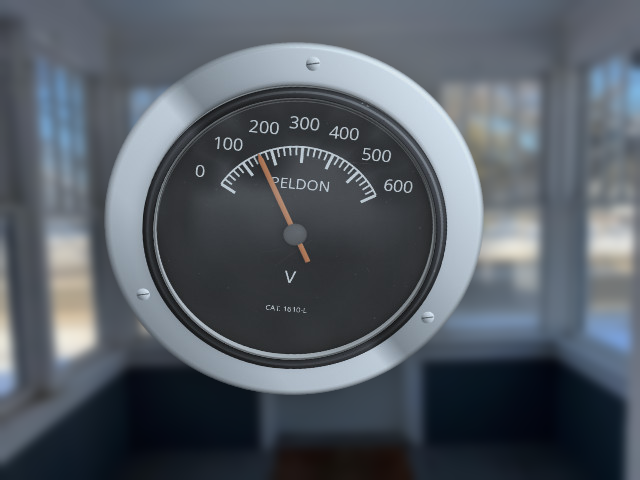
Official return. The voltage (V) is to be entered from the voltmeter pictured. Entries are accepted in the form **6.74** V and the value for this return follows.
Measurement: **160** V
